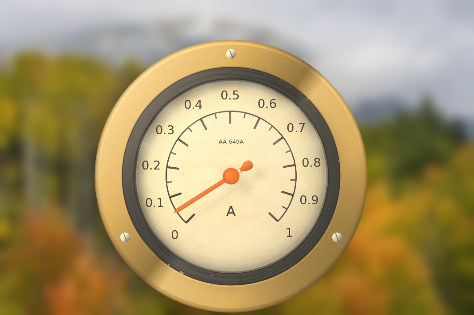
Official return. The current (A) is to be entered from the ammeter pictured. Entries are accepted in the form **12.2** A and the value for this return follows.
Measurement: **0.05** A
